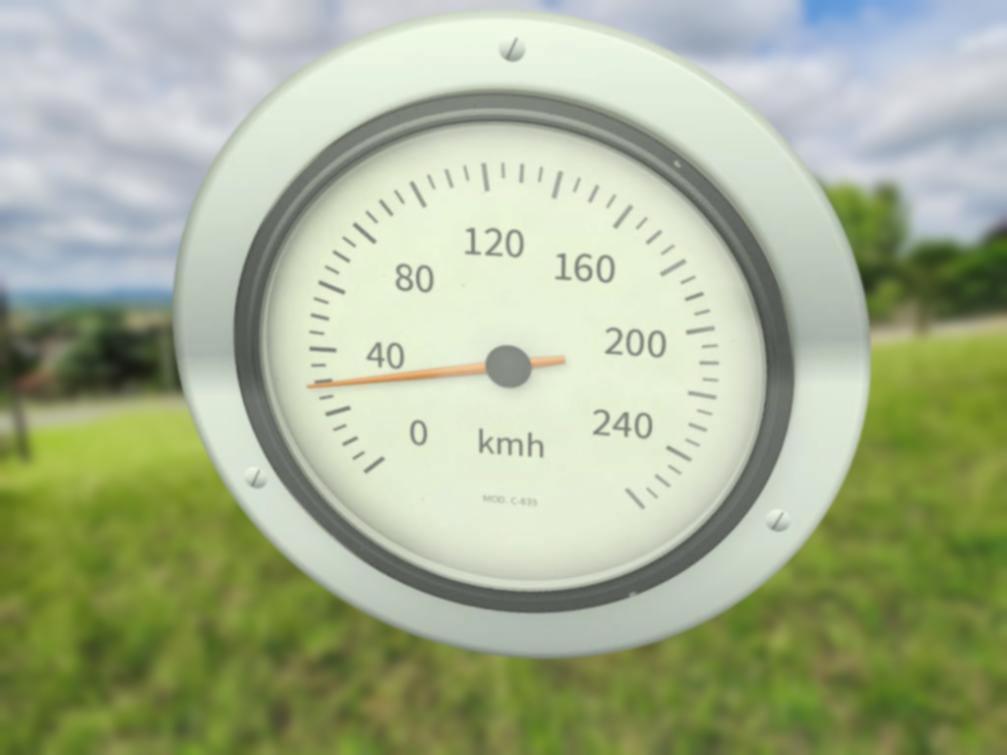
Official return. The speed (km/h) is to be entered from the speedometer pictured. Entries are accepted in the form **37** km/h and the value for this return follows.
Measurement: **30** km/h
